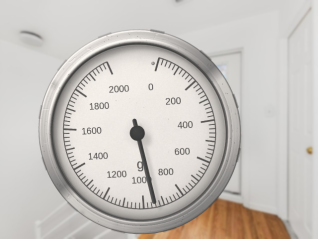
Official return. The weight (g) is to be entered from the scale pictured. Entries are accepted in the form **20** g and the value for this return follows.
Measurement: **940** g
